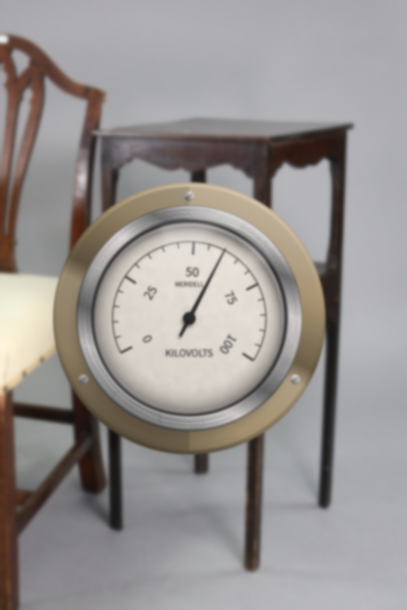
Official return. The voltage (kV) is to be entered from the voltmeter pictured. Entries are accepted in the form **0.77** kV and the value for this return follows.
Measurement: **60** kV
